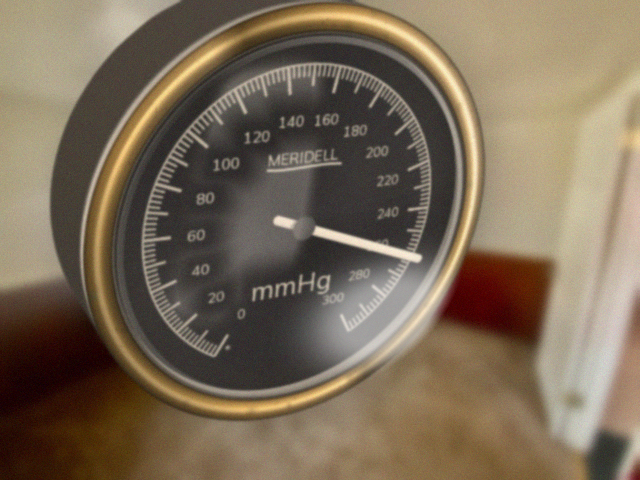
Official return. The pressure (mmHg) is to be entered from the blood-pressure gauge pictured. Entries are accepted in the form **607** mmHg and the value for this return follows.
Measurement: **260** mmHg
